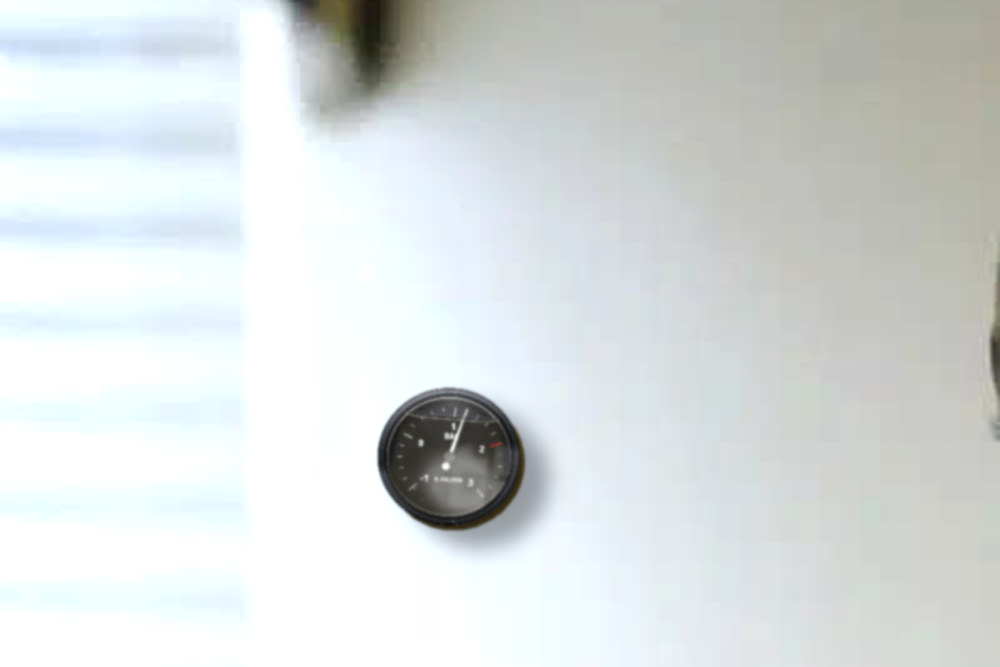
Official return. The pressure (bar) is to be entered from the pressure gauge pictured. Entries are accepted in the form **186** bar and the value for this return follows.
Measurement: **1.2** bar
